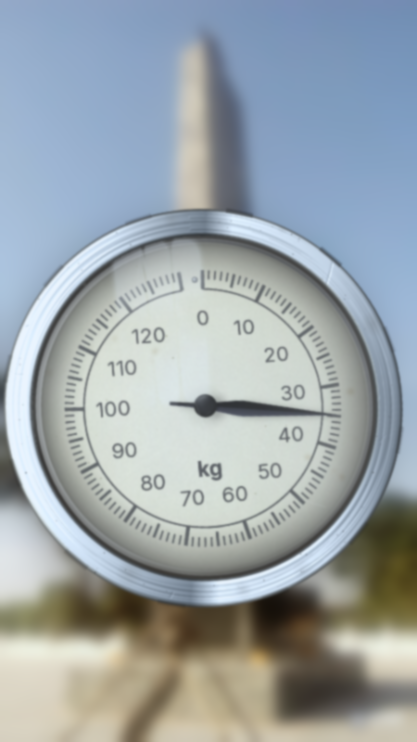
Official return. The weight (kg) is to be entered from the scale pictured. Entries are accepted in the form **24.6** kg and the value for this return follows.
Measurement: **35** kg
